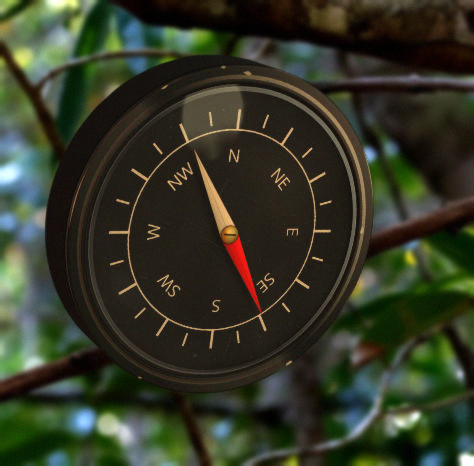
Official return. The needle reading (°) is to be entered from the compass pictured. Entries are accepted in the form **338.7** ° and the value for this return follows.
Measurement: **150** °
